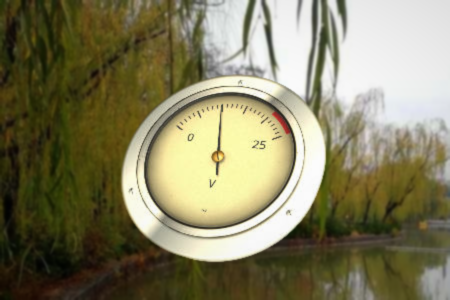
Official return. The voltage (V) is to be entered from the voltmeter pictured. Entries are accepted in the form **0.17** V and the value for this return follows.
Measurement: **10** V
